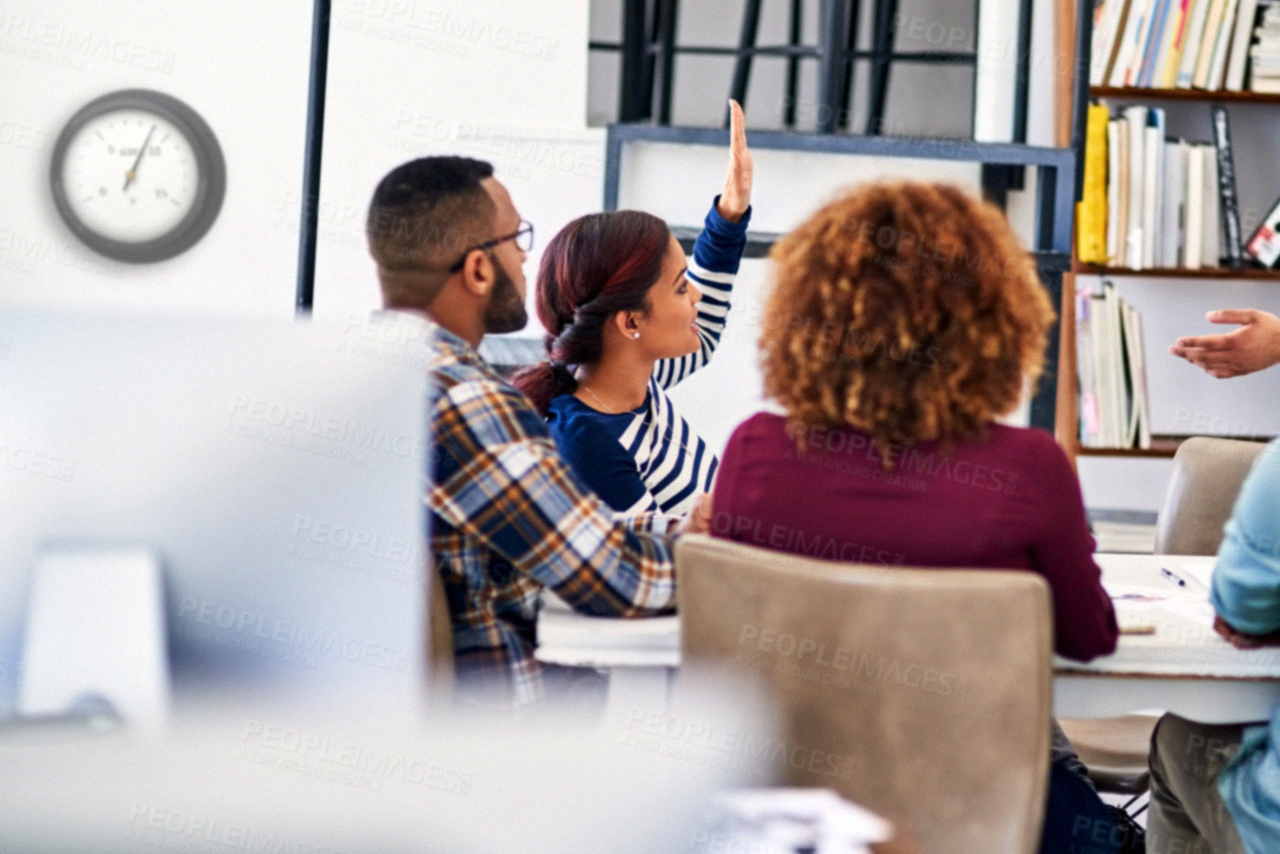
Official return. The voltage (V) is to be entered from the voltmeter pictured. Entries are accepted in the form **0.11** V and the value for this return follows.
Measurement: **9** V
